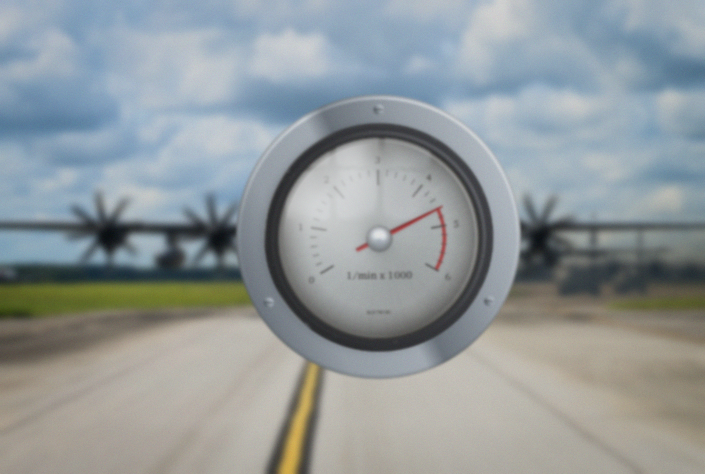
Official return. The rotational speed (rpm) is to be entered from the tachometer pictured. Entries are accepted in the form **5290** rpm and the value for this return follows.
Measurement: **4600** rpm
